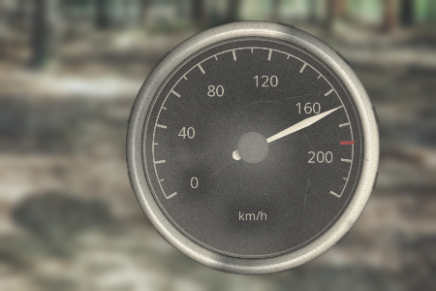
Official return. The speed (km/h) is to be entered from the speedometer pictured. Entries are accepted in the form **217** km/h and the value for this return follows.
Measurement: **170** km/h
